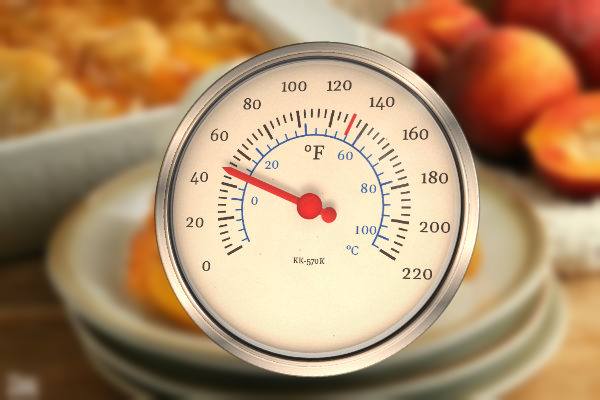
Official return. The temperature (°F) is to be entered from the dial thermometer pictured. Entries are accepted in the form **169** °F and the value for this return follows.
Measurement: **48** °F
